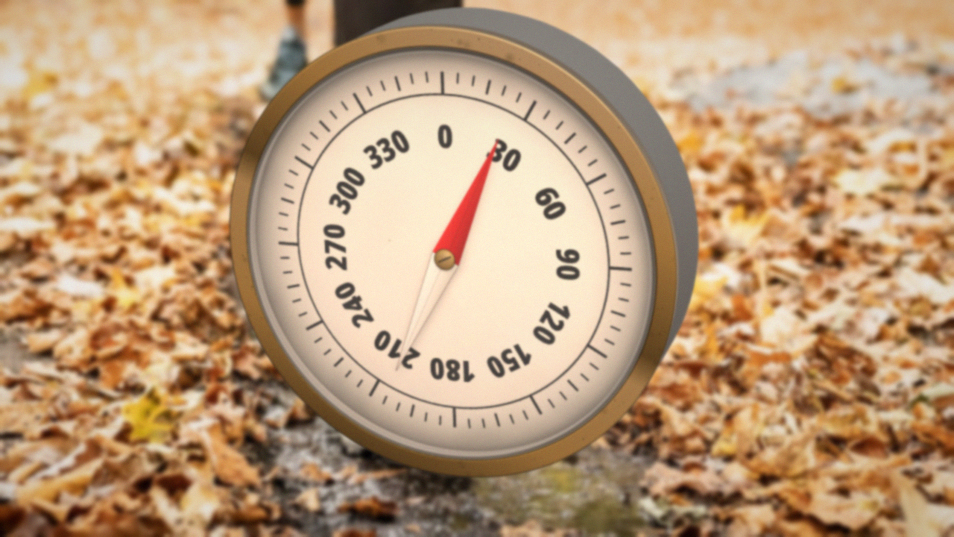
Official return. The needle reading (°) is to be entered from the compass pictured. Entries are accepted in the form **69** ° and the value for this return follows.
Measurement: **25** °
